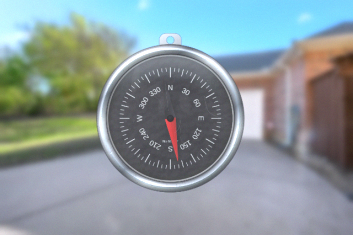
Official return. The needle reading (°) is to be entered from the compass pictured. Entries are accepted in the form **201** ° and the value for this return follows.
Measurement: **170** °
